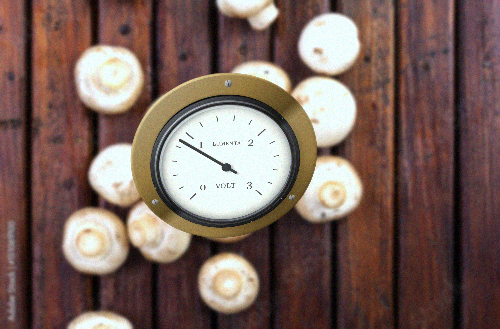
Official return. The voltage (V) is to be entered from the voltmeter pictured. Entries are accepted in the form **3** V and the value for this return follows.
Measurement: **0.9** V
